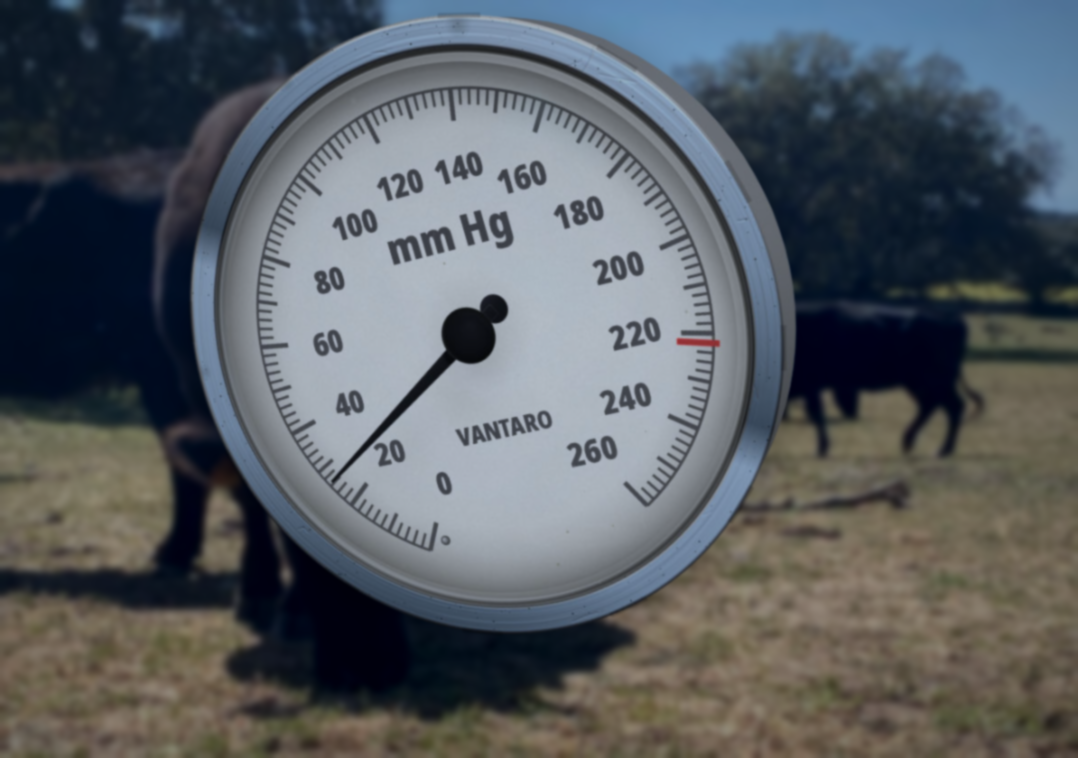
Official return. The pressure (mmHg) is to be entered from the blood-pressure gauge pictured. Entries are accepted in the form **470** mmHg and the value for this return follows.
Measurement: **26** mmHg
